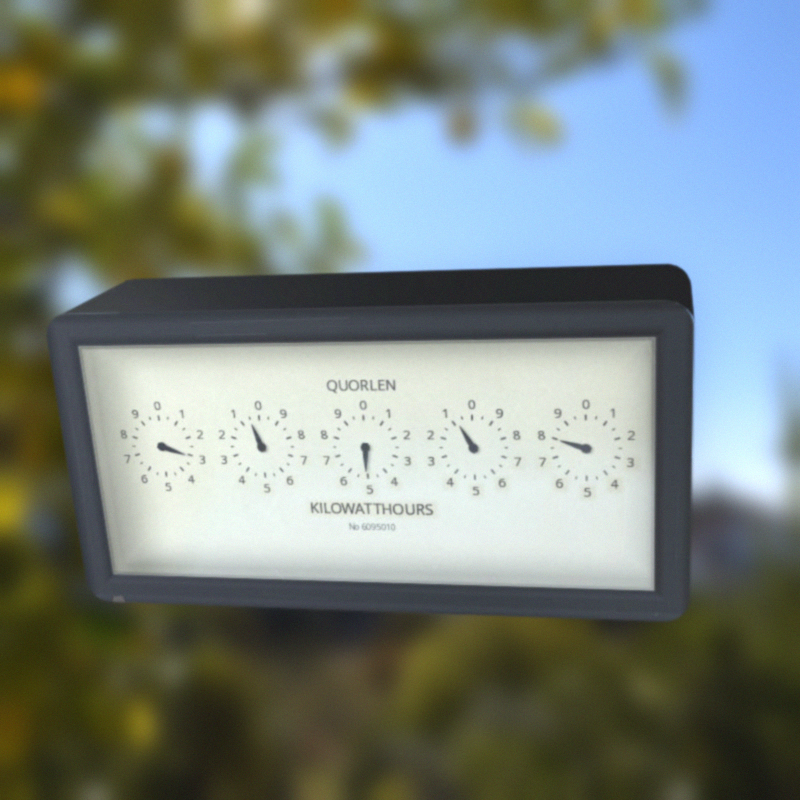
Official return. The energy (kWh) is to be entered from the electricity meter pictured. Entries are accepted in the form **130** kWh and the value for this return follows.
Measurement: **30508** kWh
